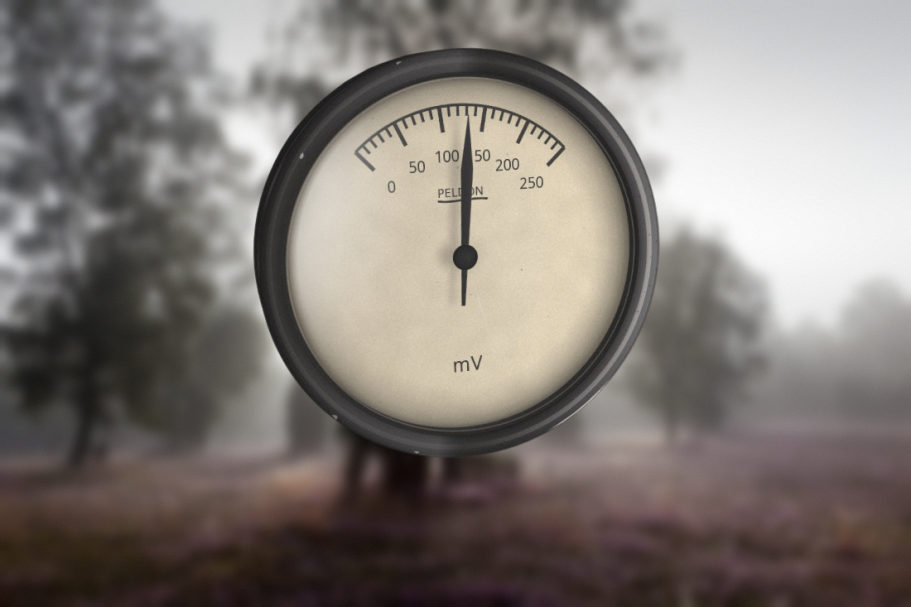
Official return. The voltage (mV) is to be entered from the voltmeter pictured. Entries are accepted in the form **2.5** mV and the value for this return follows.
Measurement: **130** mV
